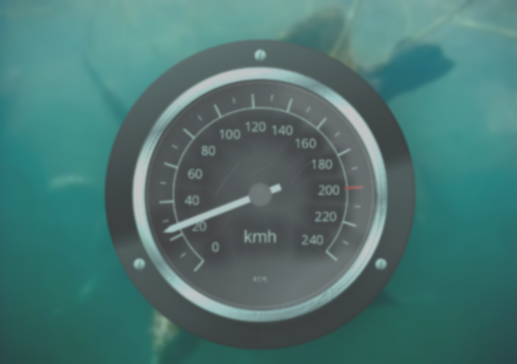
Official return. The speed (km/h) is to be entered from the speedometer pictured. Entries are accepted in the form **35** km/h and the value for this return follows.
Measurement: **25** km/h
